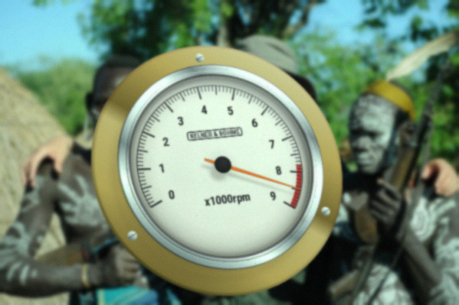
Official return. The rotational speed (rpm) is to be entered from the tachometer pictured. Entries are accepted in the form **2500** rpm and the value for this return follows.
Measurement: **8500** rpm
